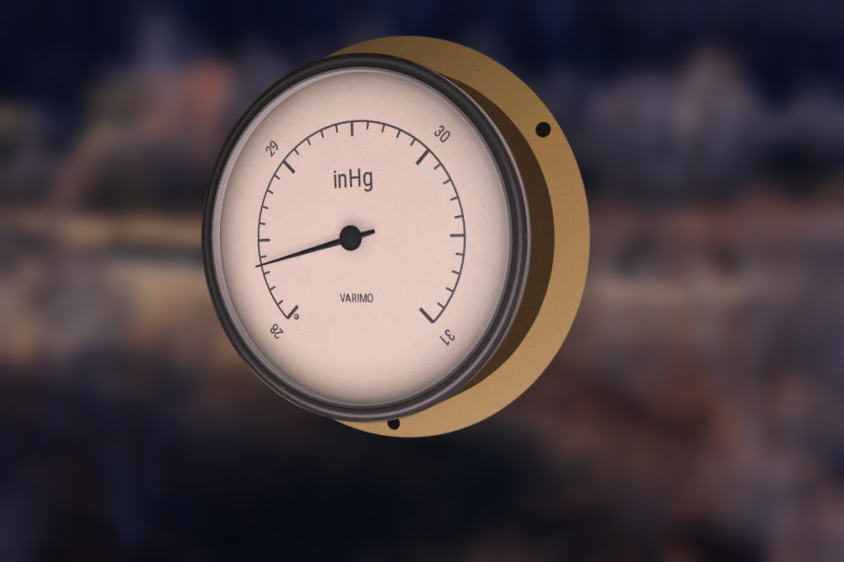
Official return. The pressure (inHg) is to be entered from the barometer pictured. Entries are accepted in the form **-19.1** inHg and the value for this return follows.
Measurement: **28.35** inHg
